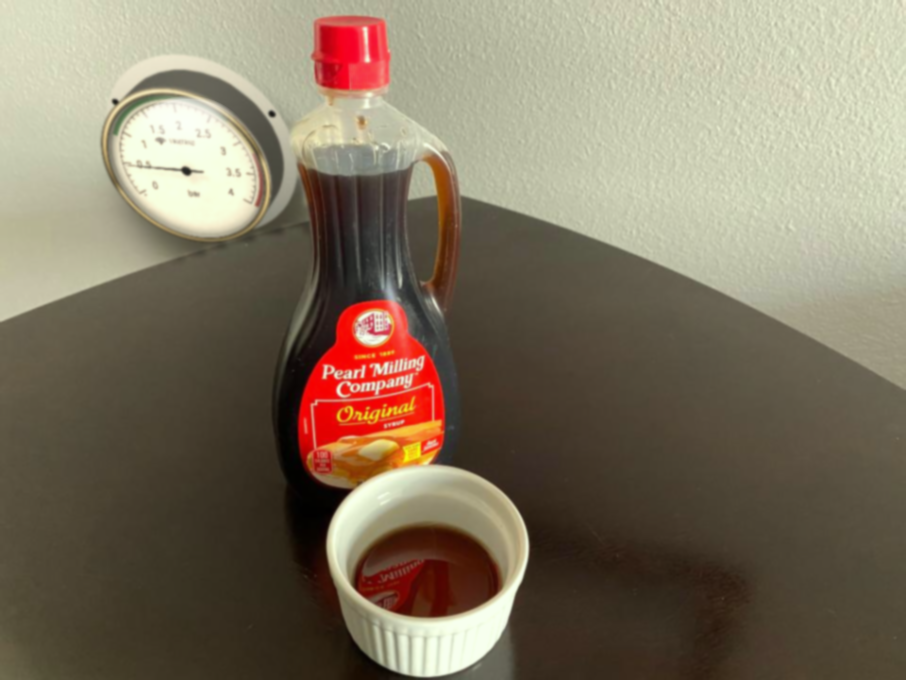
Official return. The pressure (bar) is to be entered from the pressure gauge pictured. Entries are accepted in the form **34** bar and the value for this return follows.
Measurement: **0.5** bar
